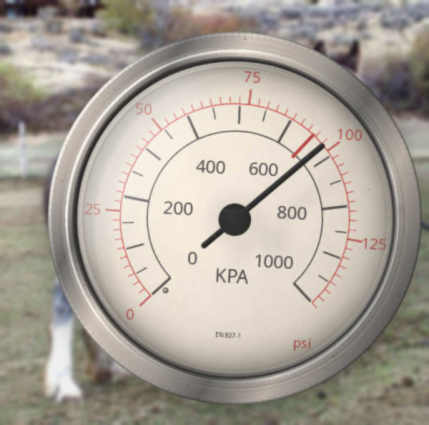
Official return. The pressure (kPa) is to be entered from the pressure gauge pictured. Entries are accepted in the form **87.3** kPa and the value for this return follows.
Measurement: **675** kPa
